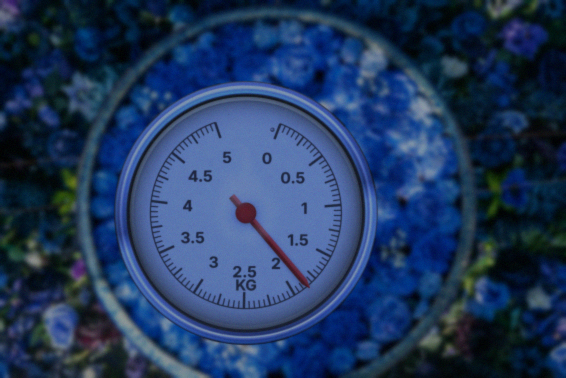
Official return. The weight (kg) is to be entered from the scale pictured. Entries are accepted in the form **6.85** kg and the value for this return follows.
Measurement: **1.85** kg
